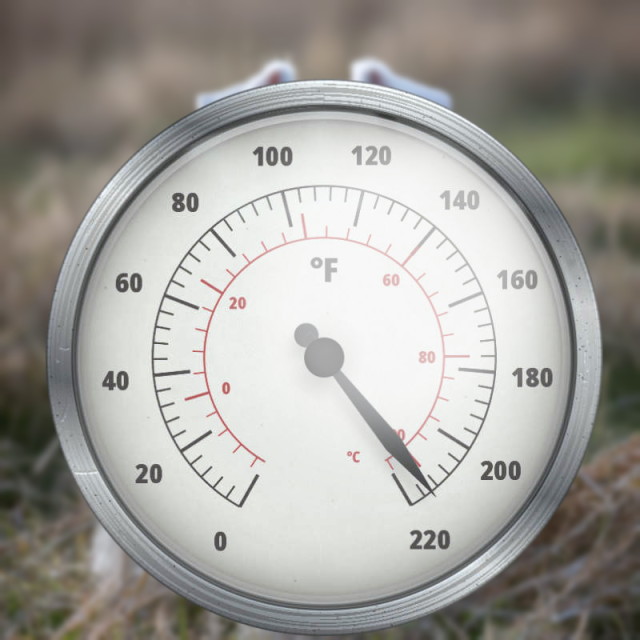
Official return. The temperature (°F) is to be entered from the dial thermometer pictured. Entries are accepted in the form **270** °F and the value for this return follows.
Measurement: **214** °F
